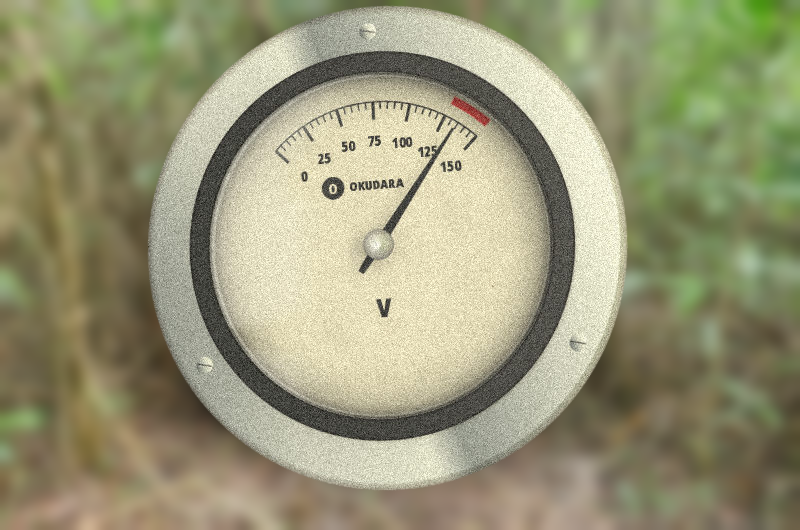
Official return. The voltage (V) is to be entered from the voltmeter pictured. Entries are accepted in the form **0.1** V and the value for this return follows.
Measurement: **135** V
